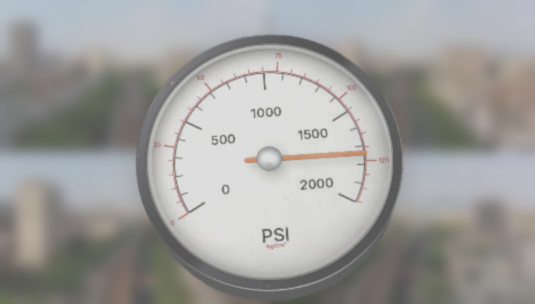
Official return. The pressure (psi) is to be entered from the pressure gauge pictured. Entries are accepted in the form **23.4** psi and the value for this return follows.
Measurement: **1750** psi
